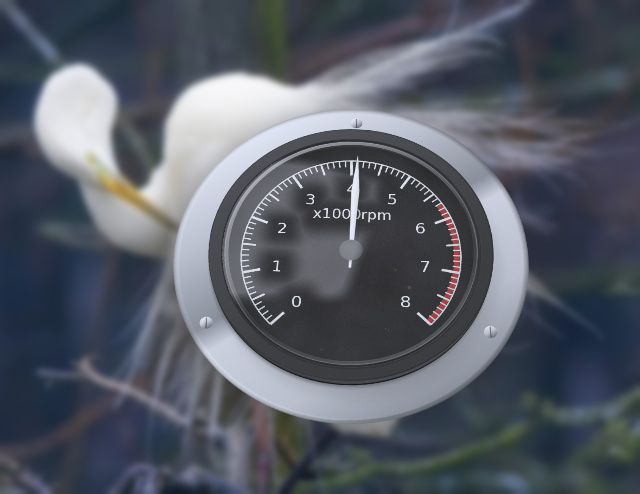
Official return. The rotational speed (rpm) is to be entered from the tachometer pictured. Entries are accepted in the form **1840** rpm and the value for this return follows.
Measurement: **4100** rpm
